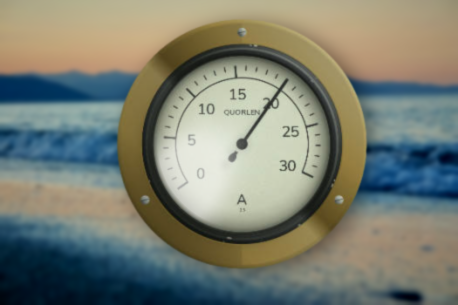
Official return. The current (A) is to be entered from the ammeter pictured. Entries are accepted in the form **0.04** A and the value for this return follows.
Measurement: **20** A
